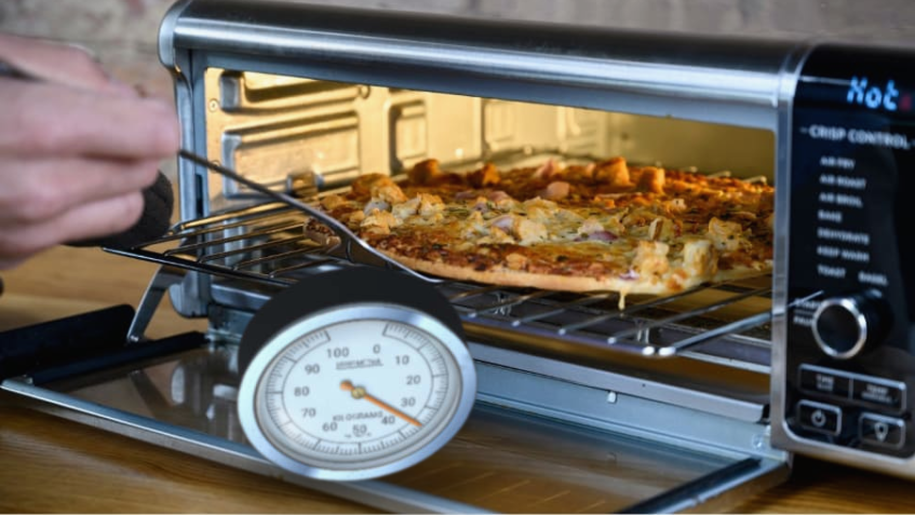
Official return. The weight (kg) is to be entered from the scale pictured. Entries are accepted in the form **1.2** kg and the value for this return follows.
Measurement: **35** kg
